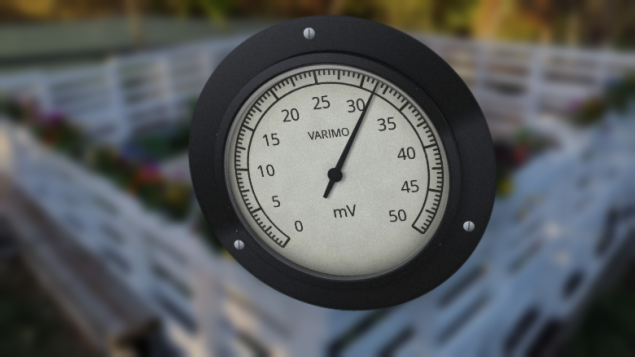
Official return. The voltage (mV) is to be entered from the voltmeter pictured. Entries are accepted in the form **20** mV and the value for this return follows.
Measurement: **31.5** mV
